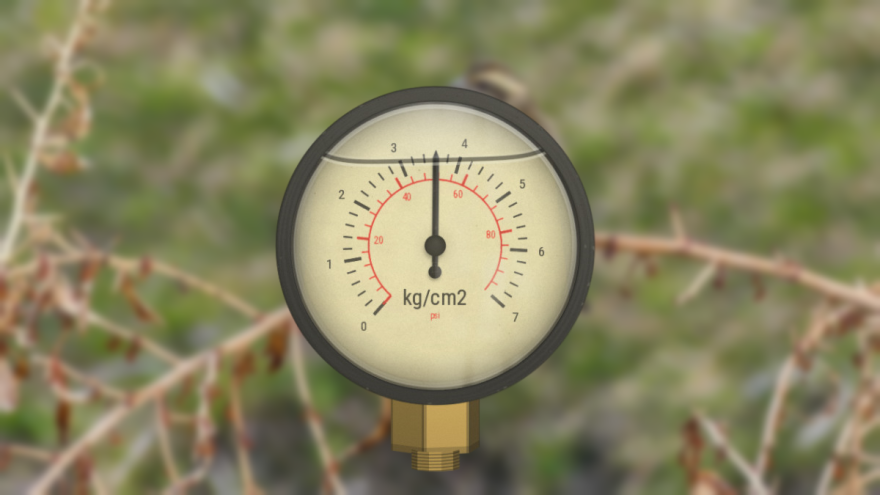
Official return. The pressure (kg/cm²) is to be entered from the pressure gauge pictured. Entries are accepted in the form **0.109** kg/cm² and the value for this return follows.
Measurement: **3.6** kg/cm²
